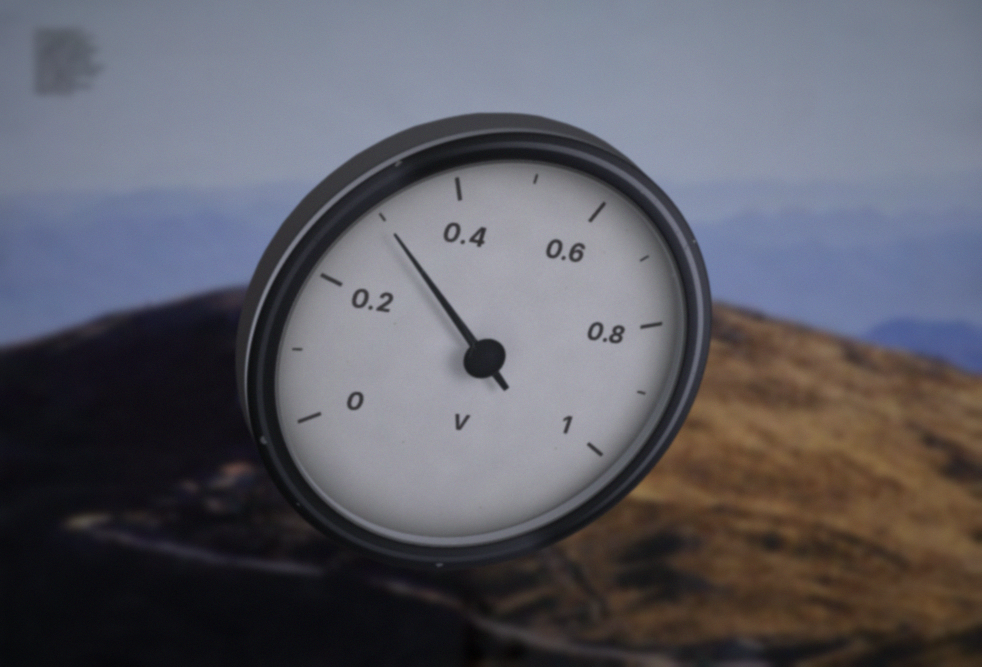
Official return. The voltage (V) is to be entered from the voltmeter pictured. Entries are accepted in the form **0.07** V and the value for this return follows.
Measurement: **0.3** V
